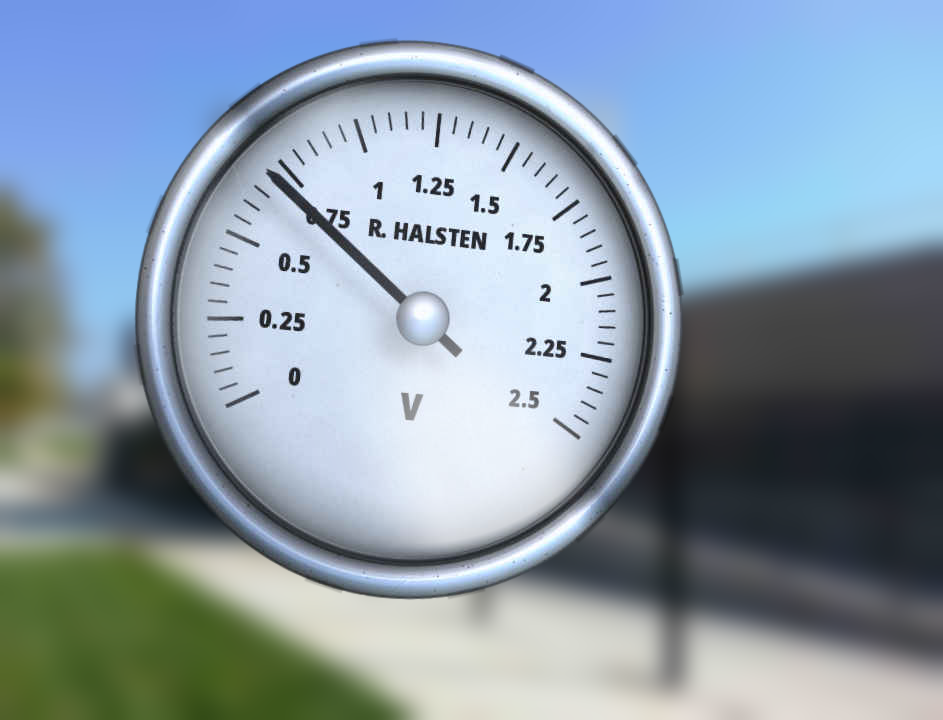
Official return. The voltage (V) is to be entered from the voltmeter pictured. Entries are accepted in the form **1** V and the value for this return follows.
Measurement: **0.7** V
